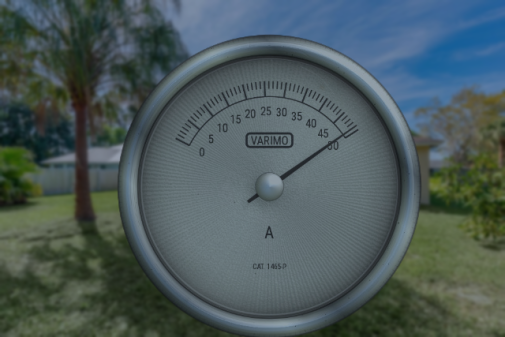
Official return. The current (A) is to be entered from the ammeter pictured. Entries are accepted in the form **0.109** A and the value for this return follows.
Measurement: **49** A
